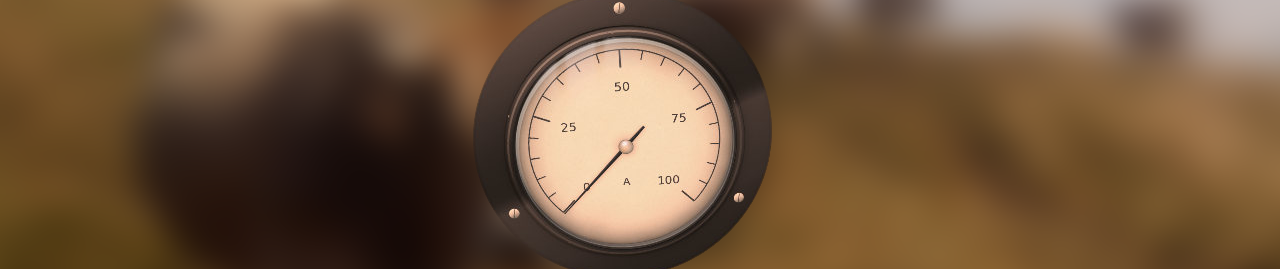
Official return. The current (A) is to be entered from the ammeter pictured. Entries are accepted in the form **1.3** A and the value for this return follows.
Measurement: **0** A
